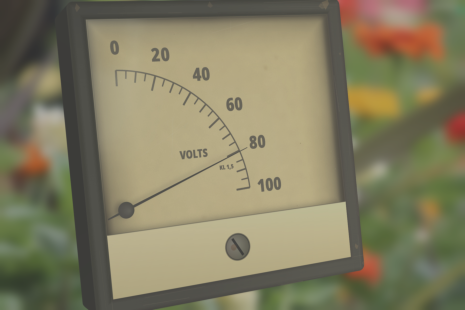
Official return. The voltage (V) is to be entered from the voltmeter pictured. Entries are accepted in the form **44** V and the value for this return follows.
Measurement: **80** V
